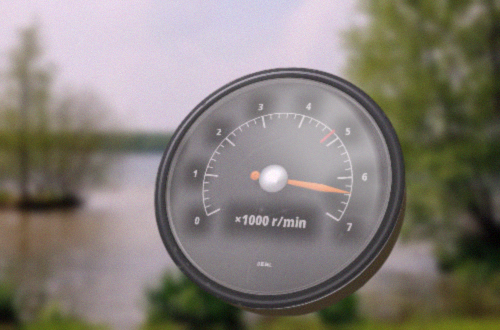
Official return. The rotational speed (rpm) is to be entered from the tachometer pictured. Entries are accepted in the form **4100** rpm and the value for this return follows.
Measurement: **6400** rpm
